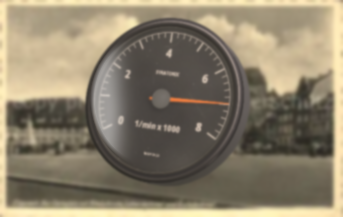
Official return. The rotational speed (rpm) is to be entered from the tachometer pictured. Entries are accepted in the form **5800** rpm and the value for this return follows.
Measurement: **7000** rpm
